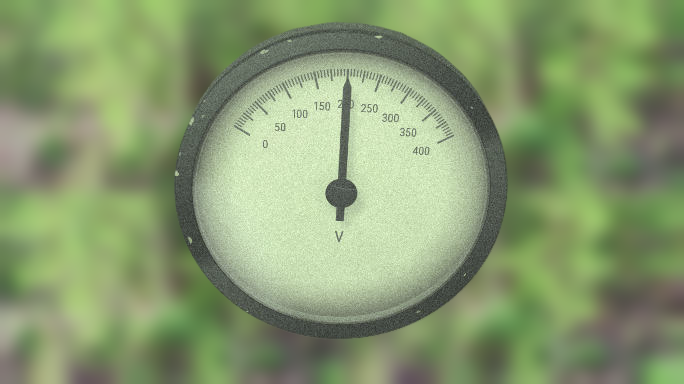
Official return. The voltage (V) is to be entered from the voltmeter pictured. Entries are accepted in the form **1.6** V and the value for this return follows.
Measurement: **200** V
